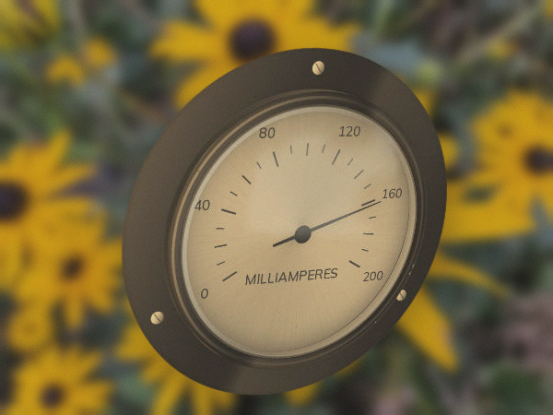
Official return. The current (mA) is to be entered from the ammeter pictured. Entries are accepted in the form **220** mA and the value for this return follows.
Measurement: **160** mA
